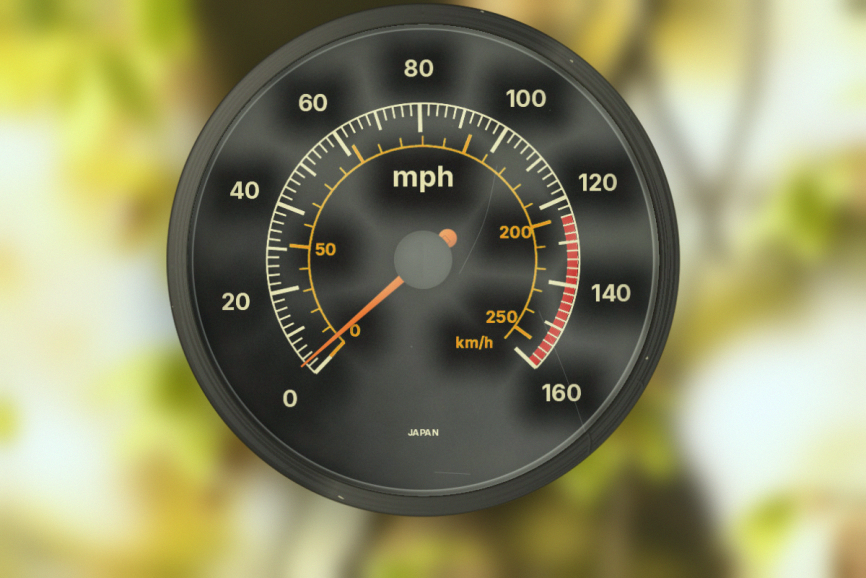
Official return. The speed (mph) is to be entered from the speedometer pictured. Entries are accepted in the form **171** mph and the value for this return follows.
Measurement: **3** mph
